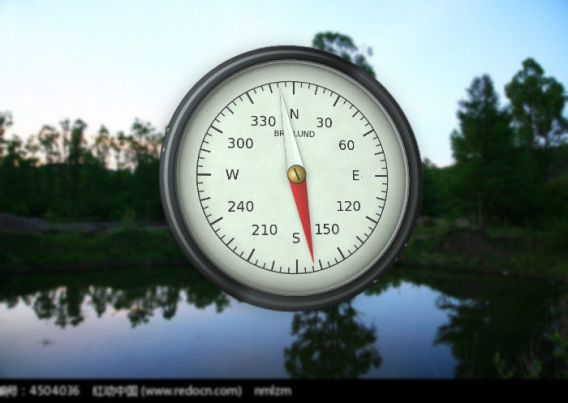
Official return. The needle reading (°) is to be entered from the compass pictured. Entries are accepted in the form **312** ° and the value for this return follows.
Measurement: **170** °
